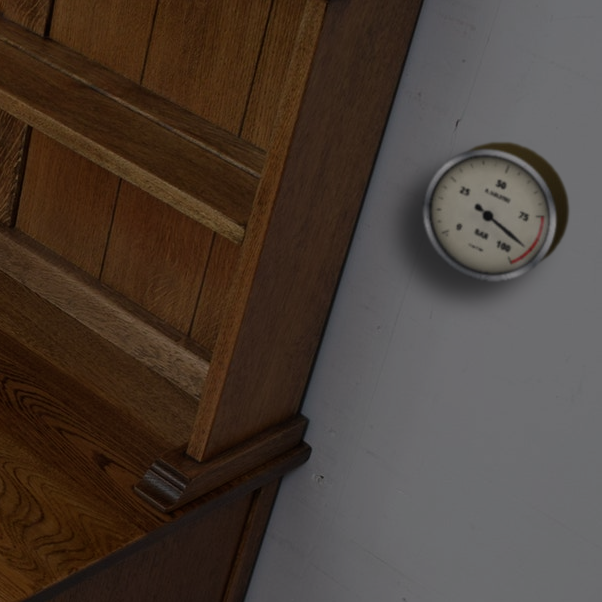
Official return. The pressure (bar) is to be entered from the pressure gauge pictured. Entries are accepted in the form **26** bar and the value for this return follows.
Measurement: **90** bar
